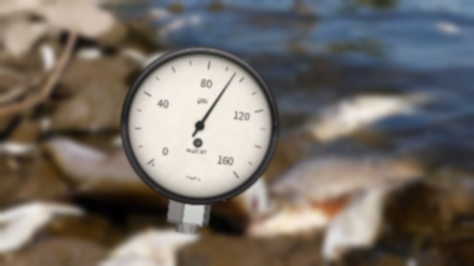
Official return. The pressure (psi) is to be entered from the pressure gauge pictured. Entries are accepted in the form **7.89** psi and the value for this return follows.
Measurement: **95** psi
